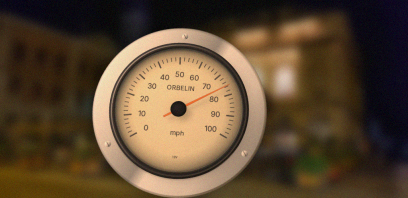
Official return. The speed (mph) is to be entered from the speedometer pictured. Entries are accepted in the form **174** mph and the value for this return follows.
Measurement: **76** mph
